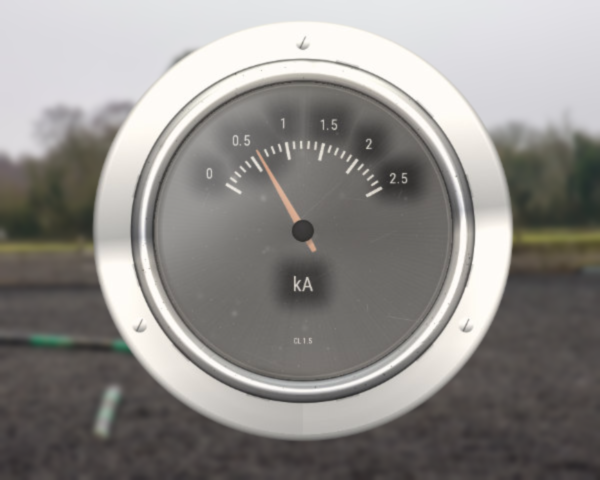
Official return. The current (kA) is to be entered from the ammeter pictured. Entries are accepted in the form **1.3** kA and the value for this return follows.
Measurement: **0.6** kA
